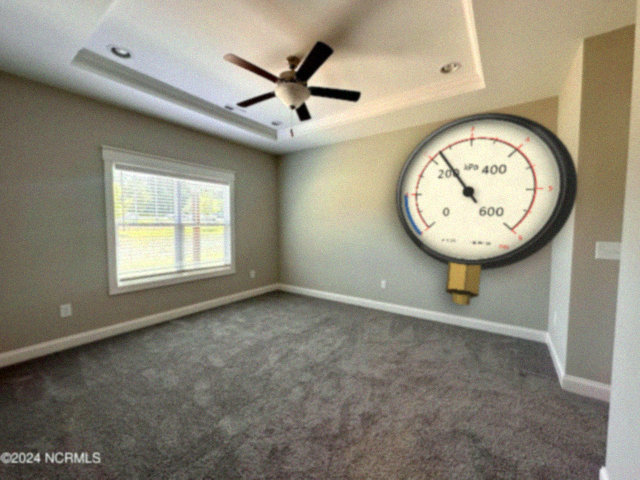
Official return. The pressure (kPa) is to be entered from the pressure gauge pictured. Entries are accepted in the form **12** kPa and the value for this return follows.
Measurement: **225** kPa
